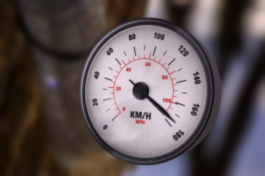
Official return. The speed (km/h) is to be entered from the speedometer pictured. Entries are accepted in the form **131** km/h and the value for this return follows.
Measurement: **175** km/h
